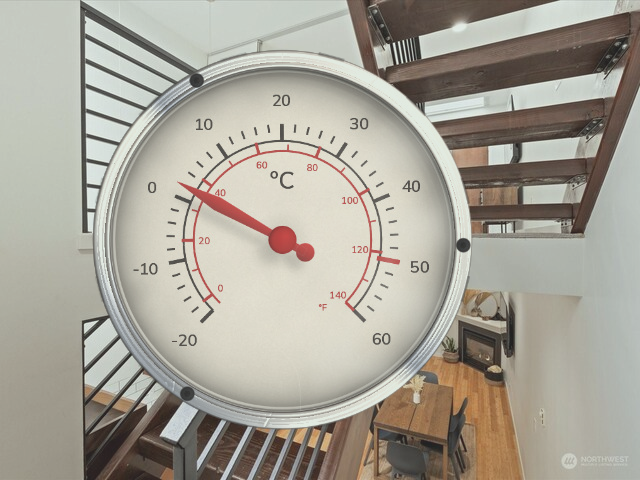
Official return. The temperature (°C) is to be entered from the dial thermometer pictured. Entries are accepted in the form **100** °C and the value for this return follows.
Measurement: **2** °C
